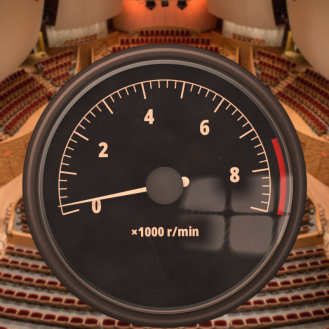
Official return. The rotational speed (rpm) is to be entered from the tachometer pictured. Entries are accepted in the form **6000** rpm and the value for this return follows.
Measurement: **200** rpm
